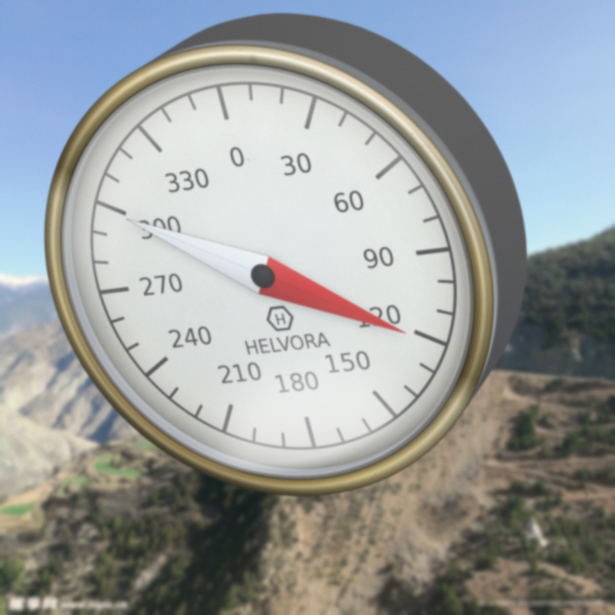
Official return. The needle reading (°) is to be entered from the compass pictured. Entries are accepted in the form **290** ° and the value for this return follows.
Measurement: **120** °
